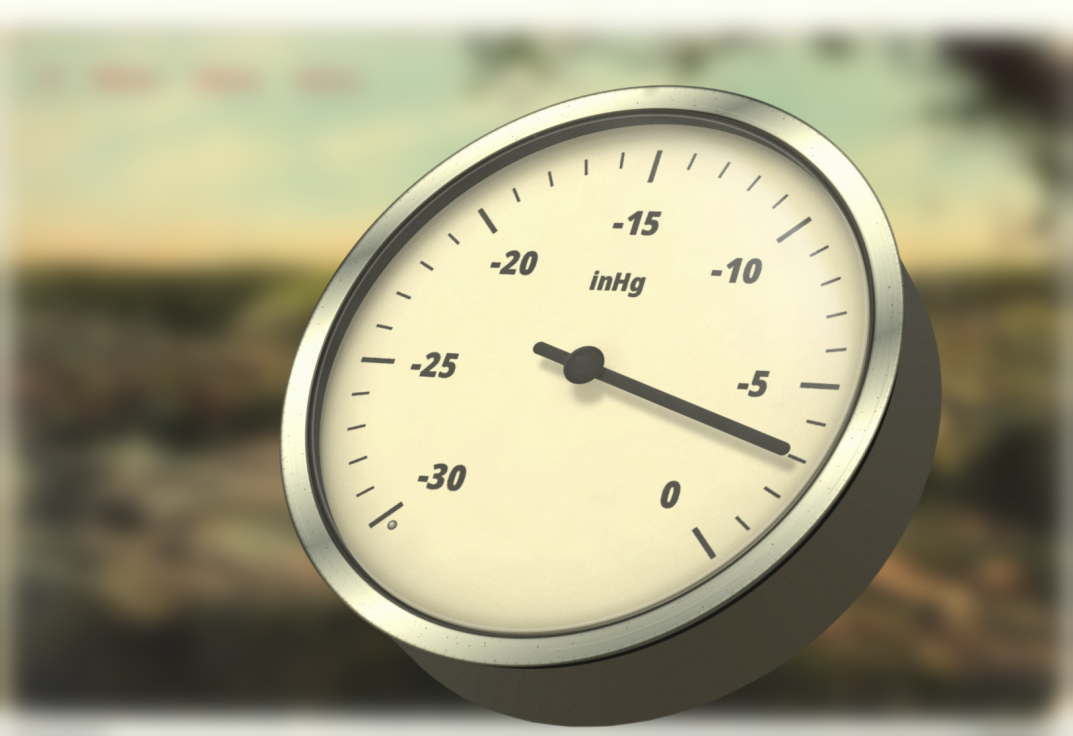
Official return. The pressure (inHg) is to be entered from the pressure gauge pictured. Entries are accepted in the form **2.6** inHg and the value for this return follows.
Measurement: **-3** inHg
